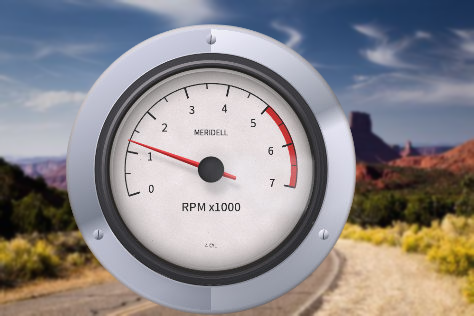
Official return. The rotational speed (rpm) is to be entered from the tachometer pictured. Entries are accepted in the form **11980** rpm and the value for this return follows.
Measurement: **1250** rpm
